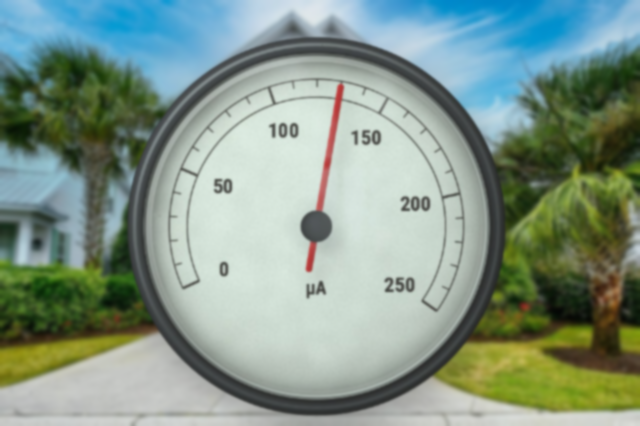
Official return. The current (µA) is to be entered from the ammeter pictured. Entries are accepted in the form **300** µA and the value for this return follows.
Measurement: **130** µA
